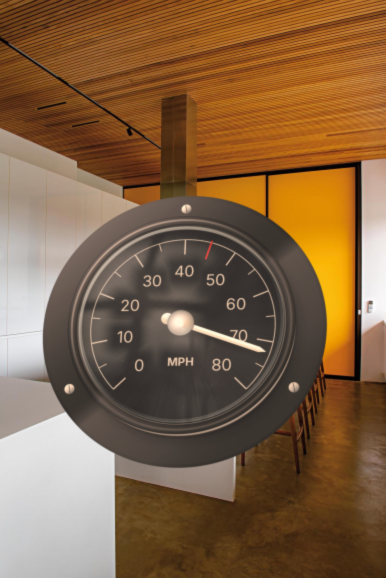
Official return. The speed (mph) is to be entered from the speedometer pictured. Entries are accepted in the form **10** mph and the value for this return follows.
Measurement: **72.5** mph
